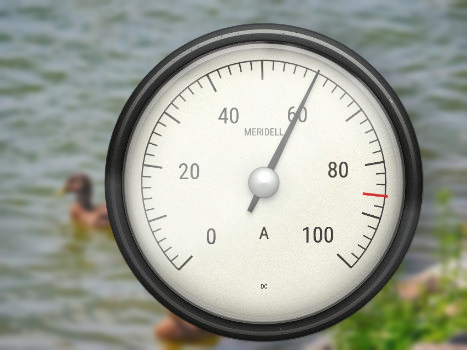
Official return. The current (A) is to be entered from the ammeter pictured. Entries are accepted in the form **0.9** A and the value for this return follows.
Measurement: **60** A
